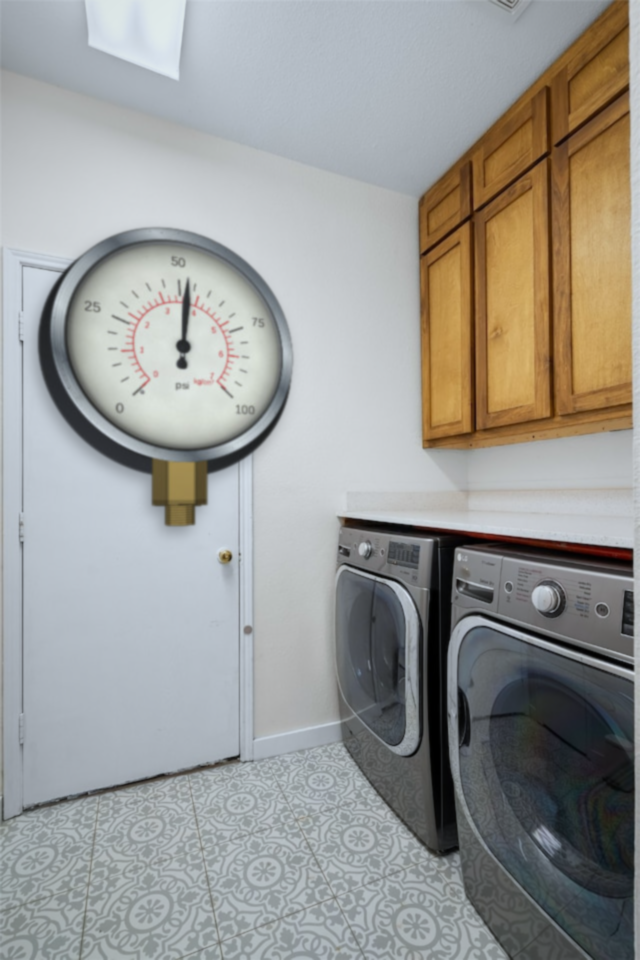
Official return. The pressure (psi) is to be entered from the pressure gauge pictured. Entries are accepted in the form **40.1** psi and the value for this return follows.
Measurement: **52.5** psi
